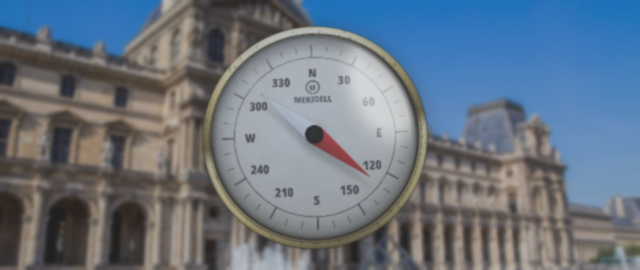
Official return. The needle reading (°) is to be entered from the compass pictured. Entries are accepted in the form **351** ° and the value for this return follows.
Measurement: **130** °
